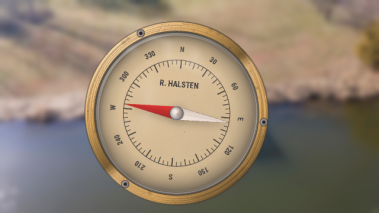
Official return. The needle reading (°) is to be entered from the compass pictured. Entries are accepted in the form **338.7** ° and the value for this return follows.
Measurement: **275** °
